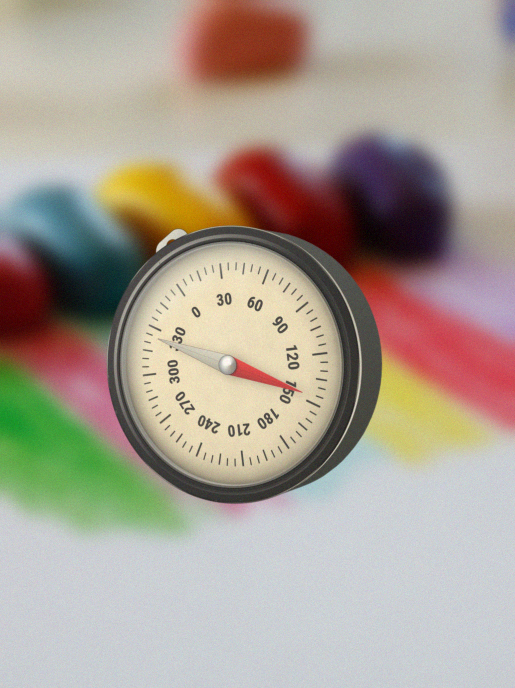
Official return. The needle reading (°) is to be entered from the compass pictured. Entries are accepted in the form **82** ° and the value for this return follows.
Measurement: **145** °
